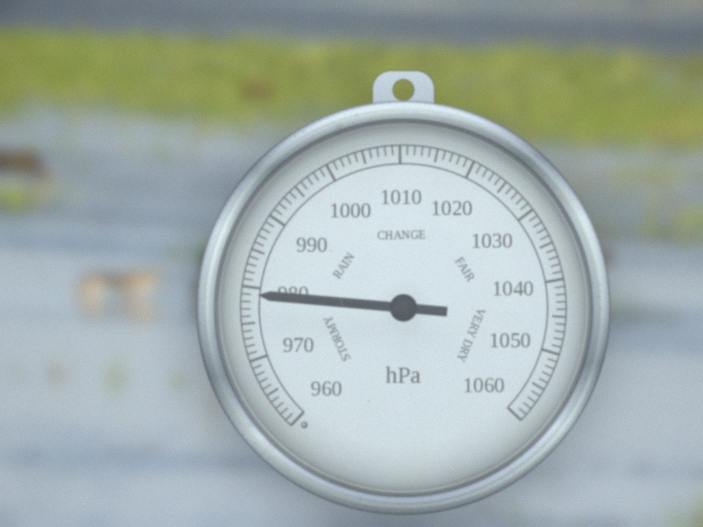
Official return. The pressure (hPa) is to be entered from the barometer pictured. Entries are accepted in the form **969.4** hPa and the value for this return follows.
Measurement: **979** hPa
